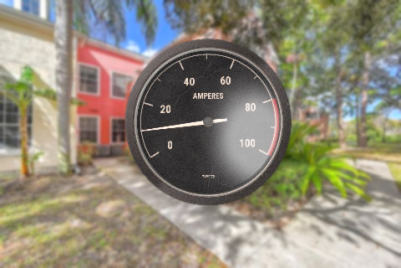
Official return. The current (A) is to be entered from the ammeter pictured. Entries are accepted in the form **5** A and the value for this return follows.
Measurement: **10** A
